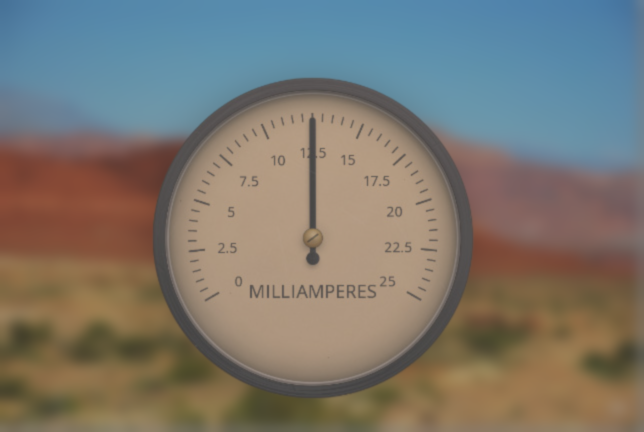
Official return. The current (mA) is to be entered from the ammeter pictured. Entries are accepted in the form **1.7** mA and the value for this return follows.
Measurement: **12.5** mA
